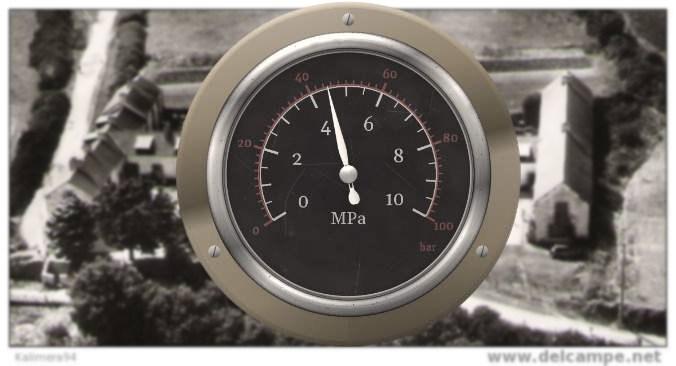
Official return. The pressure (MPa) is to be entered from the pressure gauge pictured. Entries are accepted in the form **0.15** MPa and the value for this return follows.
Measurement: **4.5** MPa
